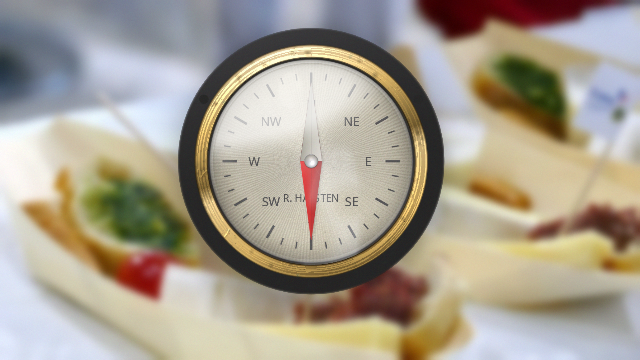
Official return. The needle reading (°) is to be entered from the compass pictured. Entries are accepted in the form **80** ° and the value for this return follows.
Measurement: **180** °
